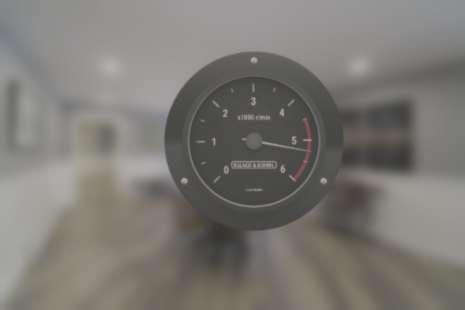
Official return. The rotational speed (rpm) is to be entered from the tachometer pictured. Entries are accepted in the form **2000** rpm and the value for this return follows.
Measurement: **5250** rpm
